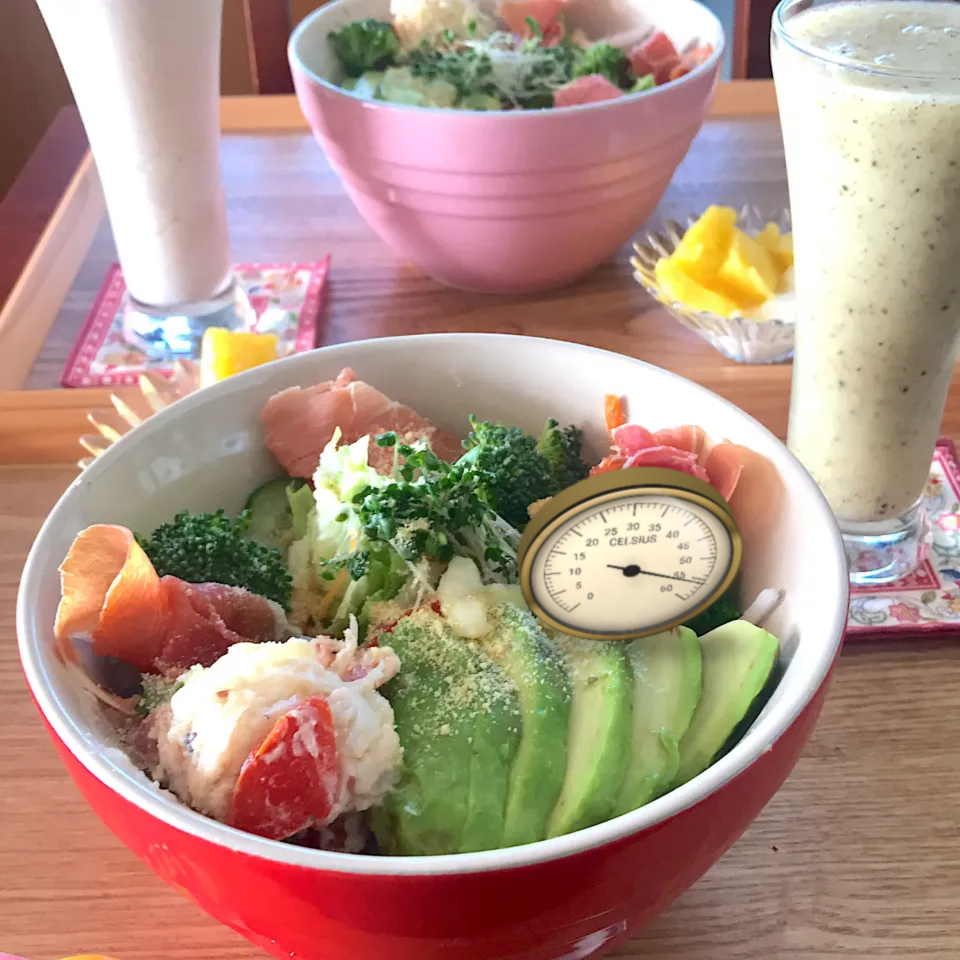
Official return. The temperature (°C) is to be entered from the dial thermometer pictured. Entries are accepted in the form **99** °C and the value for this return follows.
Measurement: **55** °C
